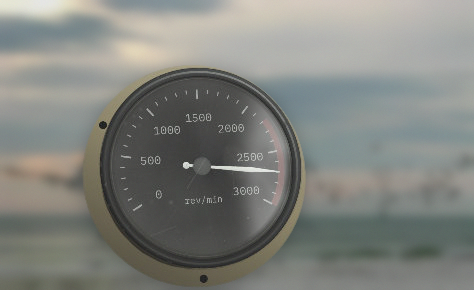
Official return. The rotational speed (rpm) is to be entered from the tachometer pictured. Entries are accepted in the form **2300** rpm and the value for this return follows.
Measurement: **2700** rpm
